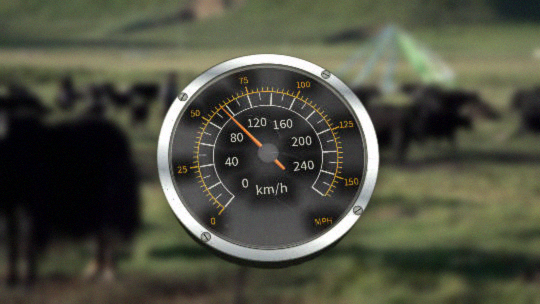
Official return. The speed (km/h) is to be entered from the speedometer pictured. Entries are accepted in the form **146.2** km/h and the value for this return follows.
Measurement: **95** km/h
